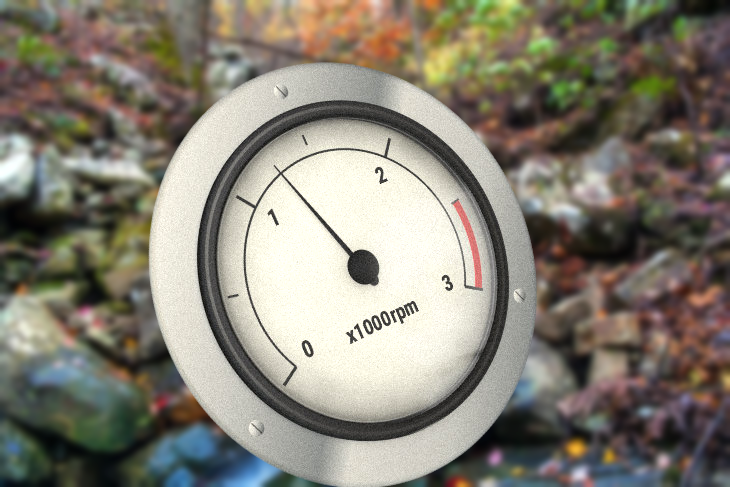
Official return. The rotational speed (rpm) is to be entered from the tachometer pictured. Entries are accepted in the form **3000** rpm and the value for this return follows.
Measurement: **1250** rpm
